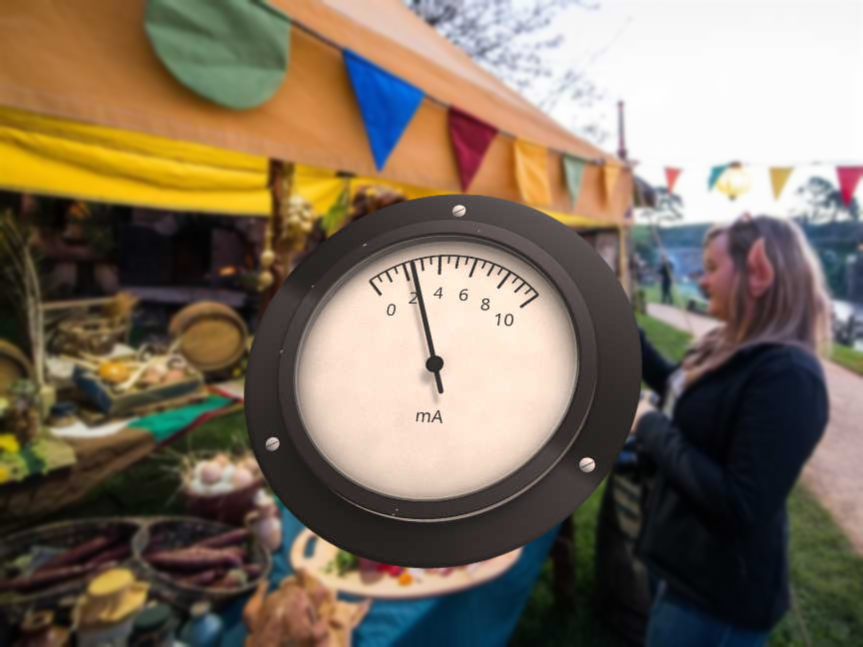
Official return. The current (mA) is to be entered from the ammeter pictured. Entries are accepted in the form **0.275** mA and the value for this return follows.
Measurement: **2.5** mA
